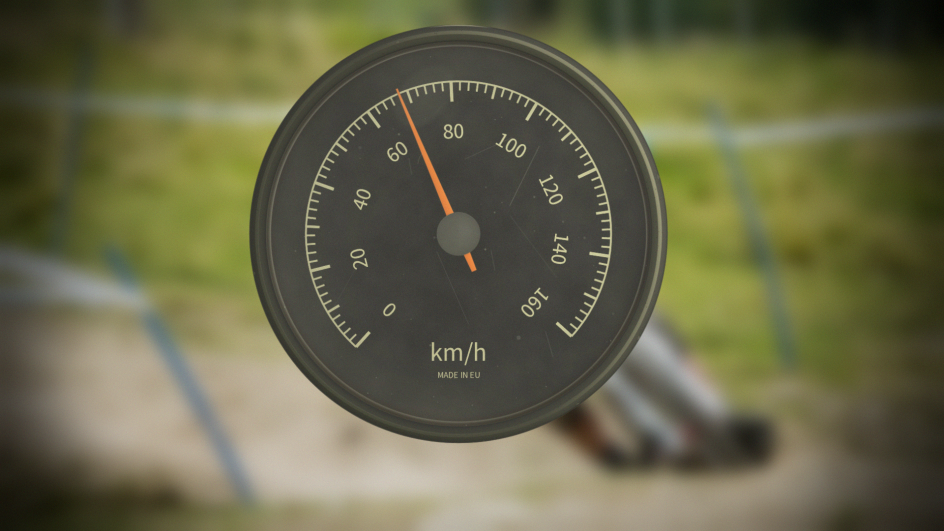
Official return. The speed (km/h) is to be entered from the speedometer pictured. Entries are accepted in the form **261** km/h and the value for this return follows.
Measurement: **68** km/h
